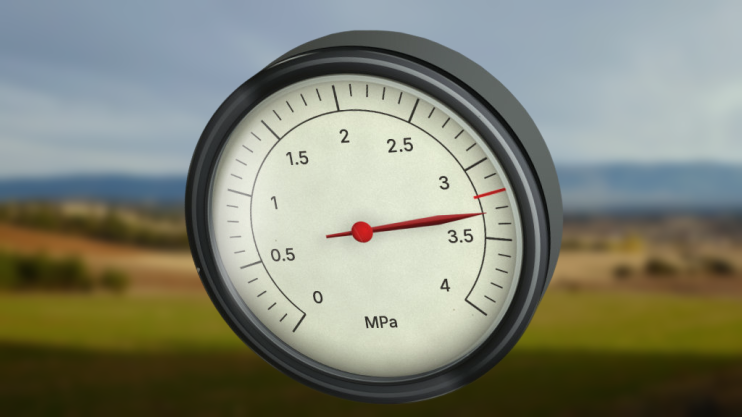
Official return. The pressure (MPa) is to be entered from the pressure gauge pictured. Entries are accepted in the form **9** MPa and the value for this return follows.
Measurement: **3.3** MPa
